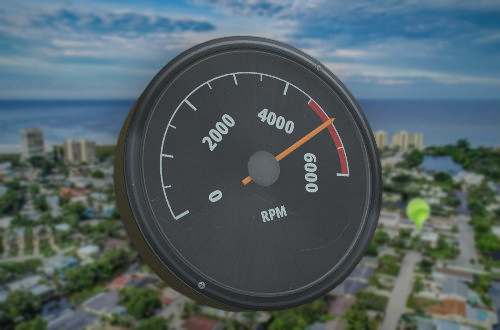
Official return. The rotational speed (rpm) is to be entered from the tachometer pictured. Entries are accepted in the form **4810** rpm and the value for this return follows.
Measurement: **5000** rpm
